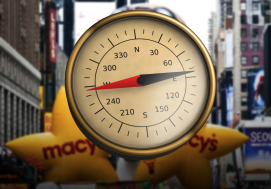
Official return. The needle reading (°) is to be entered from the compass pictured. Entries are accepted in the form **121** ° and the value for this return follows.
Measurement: **265** °
